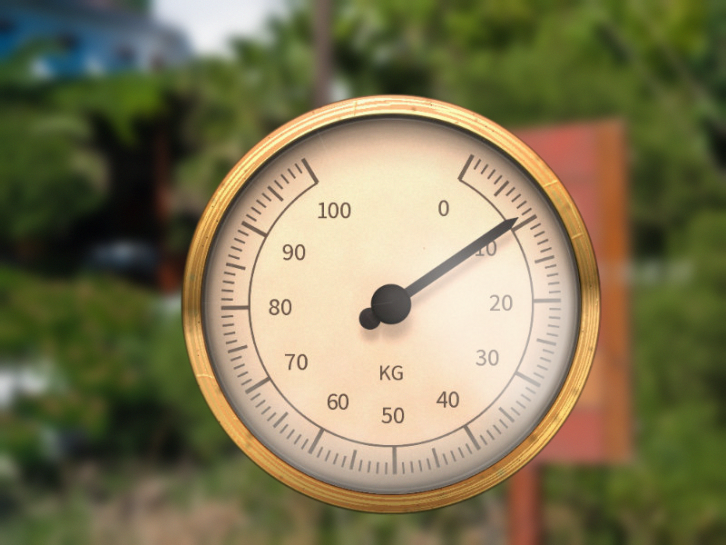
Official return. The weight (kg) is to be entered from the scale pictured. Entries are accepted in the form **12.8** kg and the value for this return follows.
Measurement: **9** kg
